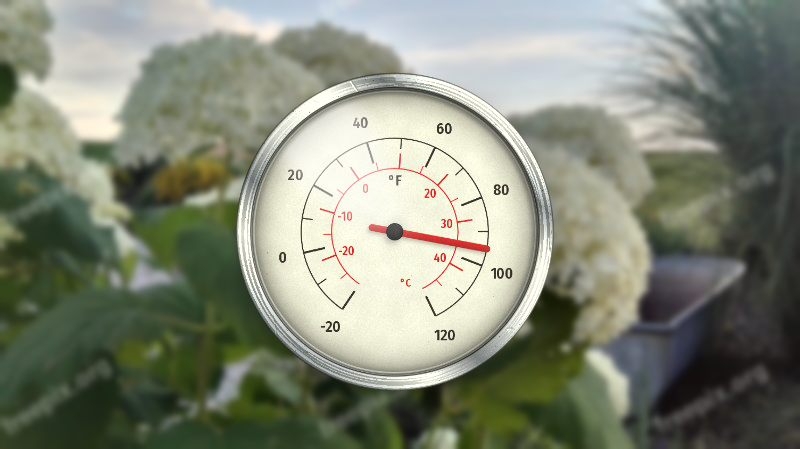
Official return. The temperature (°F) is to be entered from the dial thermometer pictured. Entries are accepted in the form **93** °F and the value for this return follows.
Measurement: **95** °F
